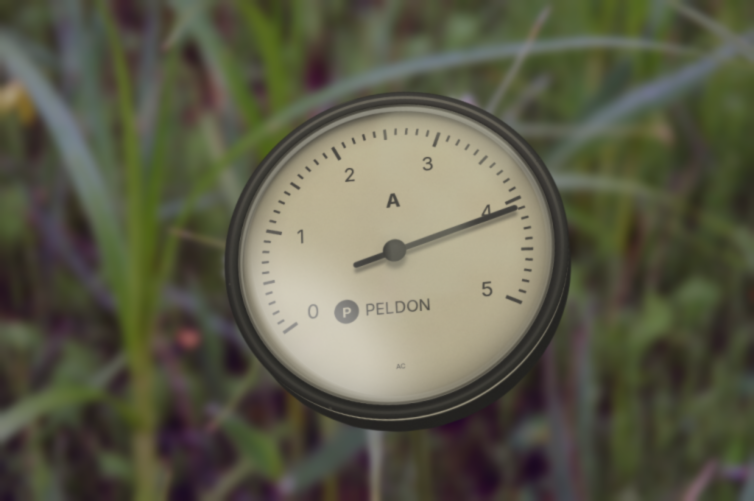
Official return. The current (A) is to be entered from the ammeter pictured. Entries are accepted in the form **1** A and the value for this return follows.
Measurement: **4.1** A
